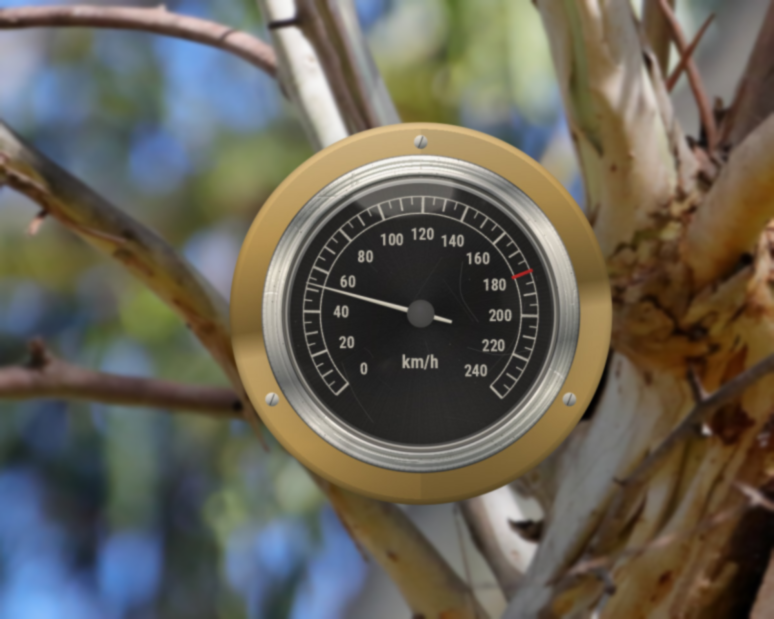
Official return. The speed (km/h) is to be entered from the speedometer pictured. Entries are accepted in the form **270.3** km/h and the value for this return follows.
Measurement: **52.5** km/h
